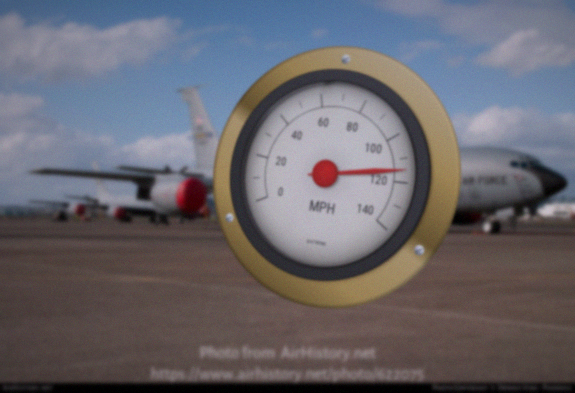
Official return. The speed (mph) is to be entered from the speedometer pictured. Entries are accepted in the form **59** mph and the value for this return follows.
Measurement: **115** mph
